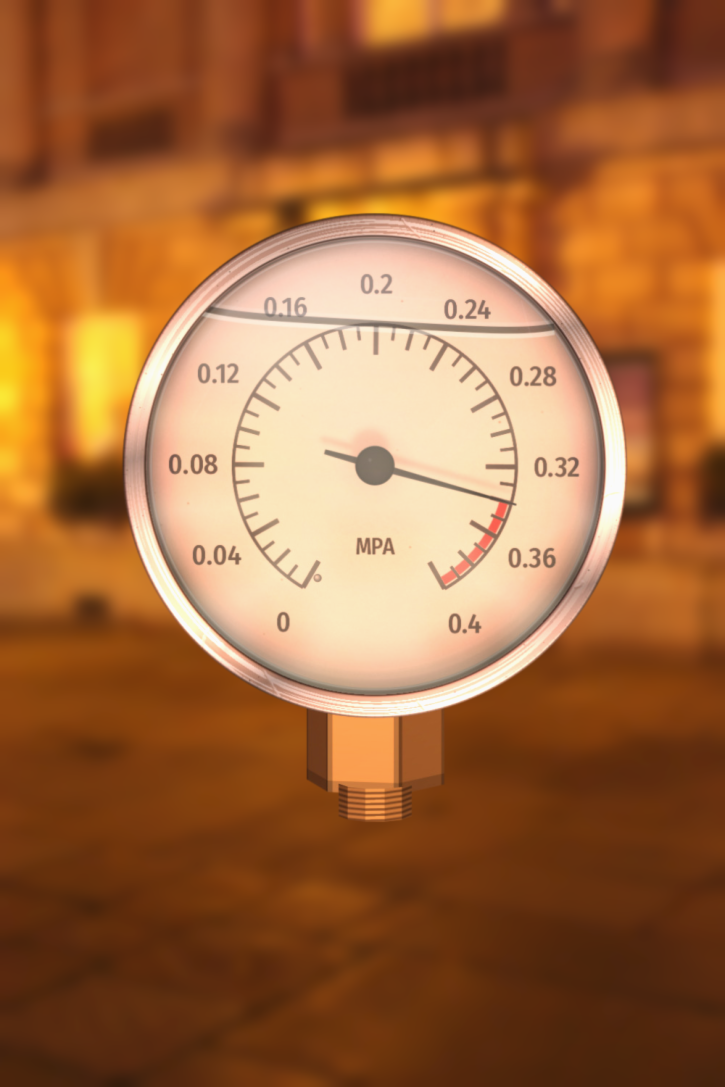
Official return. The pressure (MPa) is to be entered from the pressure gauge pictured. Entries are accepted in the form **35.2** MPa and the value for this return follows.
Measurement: **0.34** MPa
